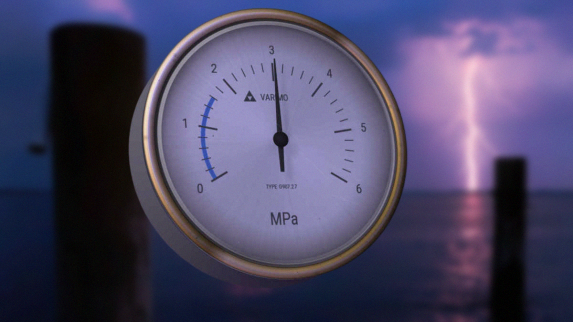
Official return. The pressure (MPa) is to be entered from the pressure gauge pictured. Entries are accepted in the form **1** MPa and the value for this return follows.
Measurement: **3** MPa
